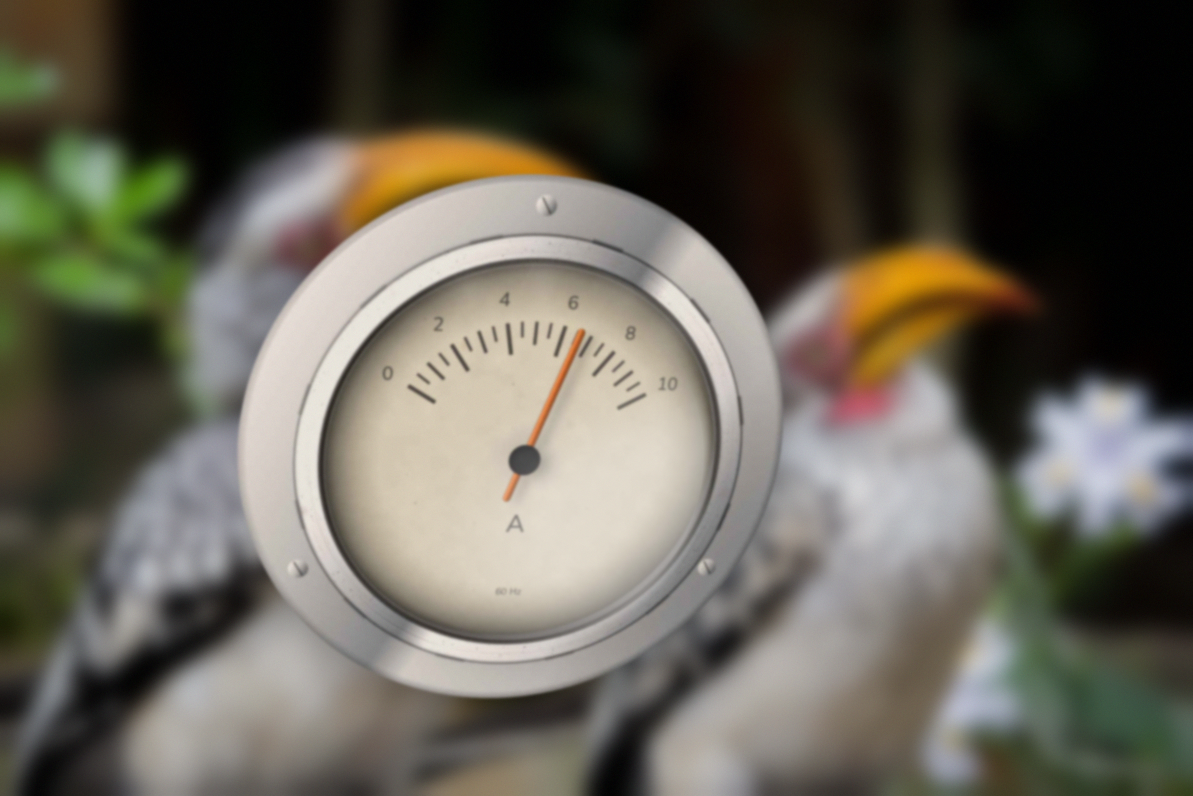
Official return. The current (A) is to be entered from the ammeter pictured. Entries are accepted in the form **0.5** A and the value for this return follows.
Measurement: **6.5** A
